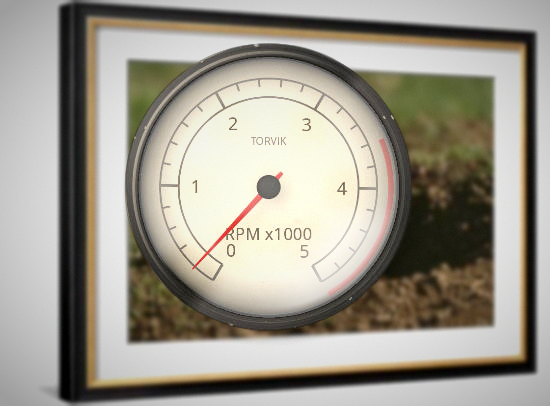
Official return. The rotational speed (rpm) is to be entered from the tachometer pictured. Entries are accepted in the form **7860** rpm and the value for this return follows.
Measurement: **200** rpm
